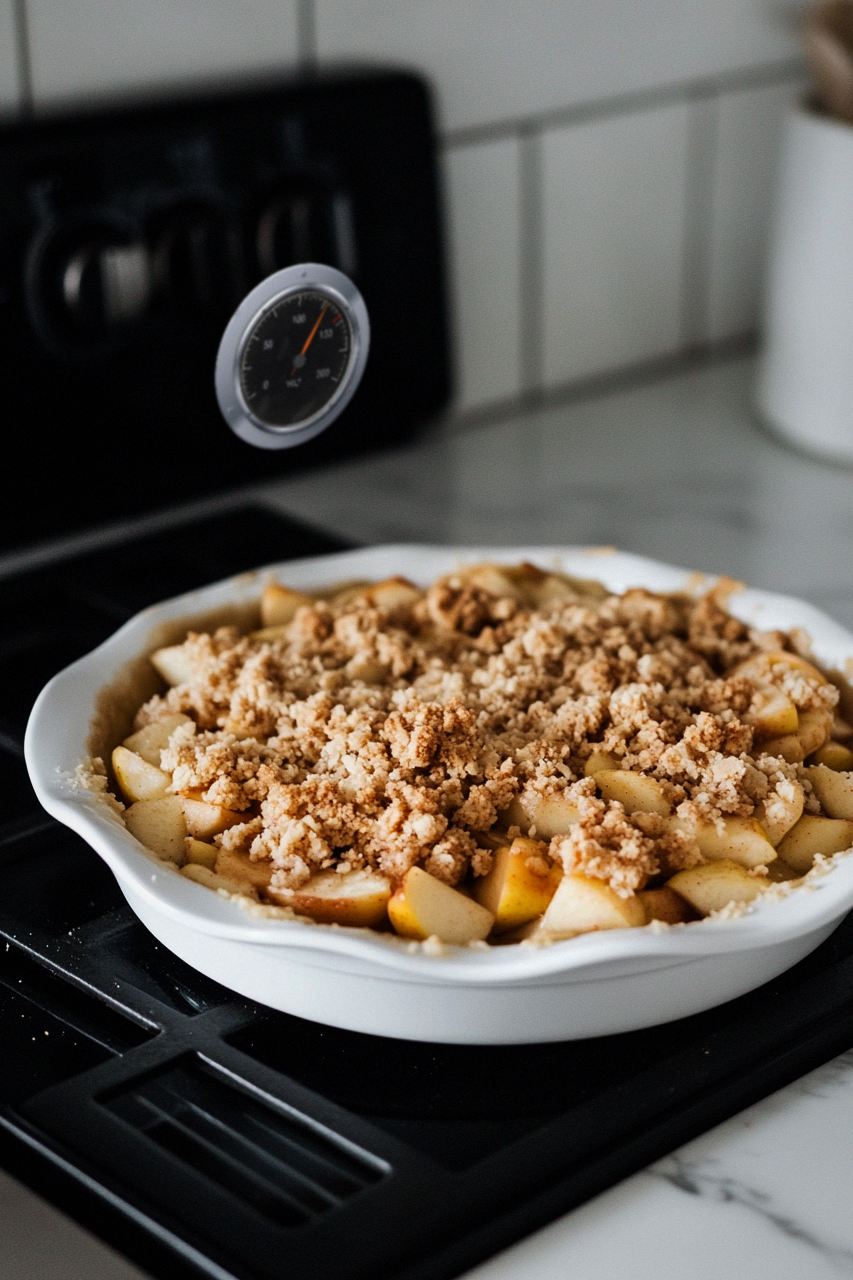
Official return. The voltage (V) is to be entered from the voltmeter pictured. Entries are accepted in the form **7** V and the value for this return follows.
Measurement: **125** V
